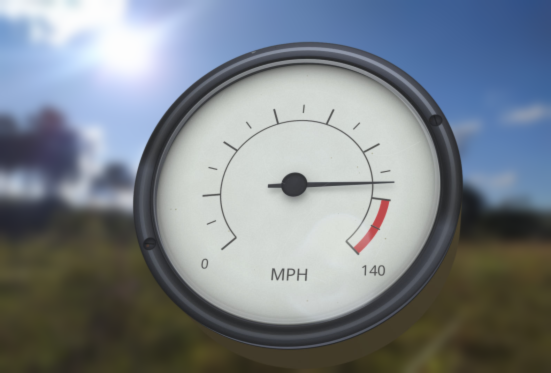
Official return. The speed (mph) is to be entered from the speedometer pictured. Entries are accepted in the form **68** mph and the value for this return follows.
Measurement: **115** mph
